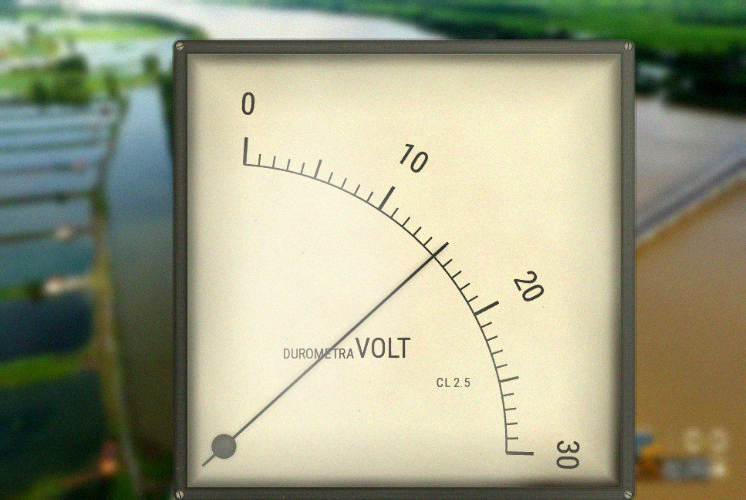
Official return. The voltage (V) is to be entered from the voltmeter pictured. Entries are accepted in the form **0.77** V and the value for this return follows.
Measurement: **15** V
